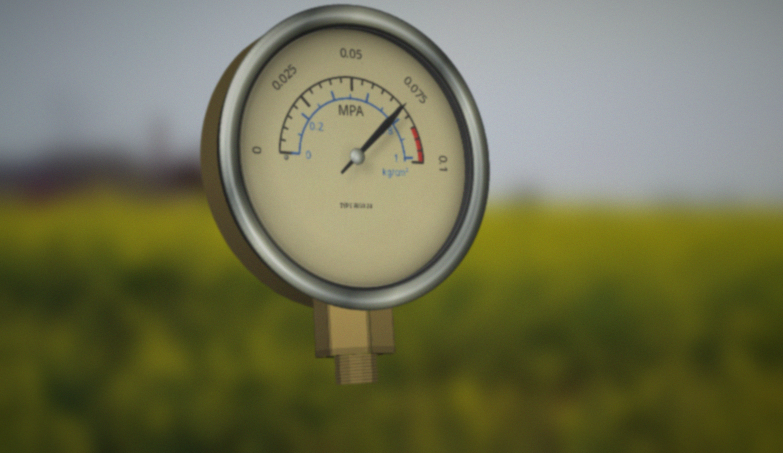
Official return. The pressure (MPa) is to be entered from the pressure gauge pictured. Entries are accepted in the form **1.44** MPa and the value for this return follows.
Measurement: **0.075** MPa
